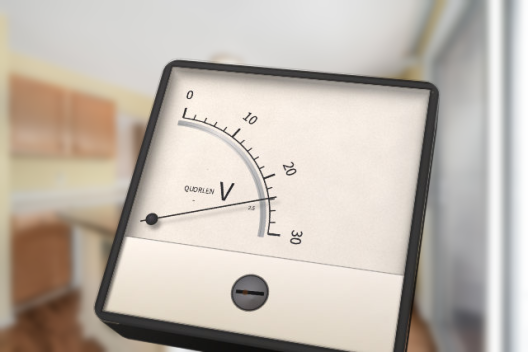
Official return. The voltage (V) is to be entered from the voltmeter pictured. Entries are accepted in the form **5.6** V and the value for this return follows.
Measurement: **24** V
